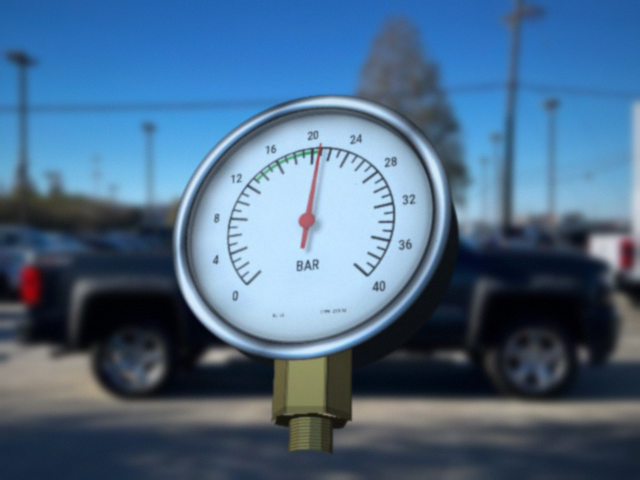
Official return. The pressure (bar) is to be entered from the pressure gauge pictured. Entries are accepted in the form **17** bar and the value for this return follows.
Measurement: **21** bar
